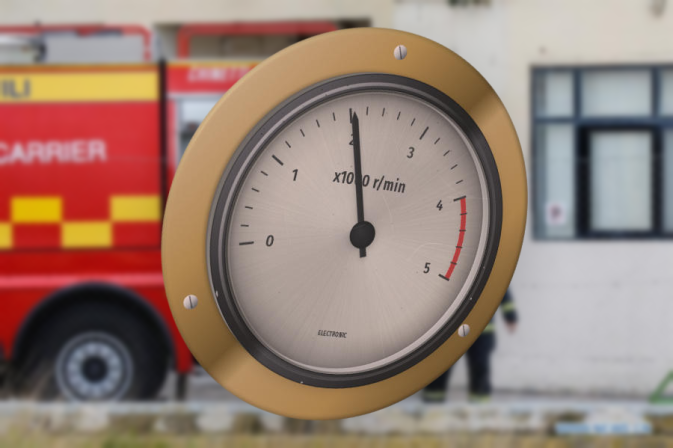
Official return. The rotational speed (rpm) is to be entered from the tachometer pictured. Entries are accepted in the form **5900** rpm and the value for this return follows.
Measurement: **2000** rpm
